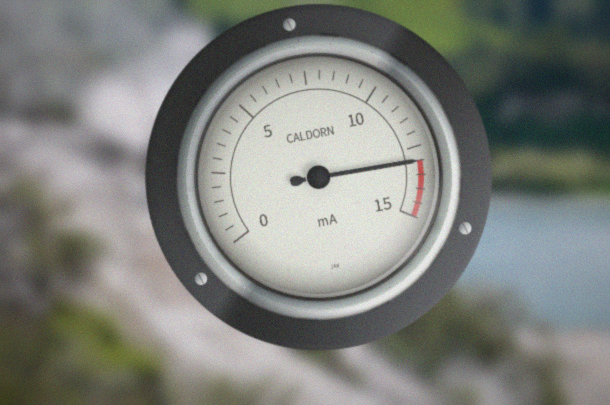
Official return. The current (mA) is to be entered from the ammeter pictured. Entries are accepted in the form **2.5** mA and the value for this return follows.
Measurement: **13** mA
